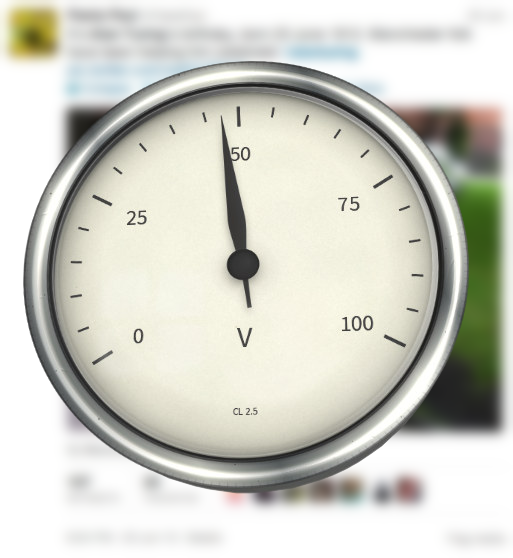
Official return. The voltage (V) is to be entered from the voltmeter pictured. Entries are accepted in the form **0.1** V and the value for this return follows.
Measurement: **47.5** V
